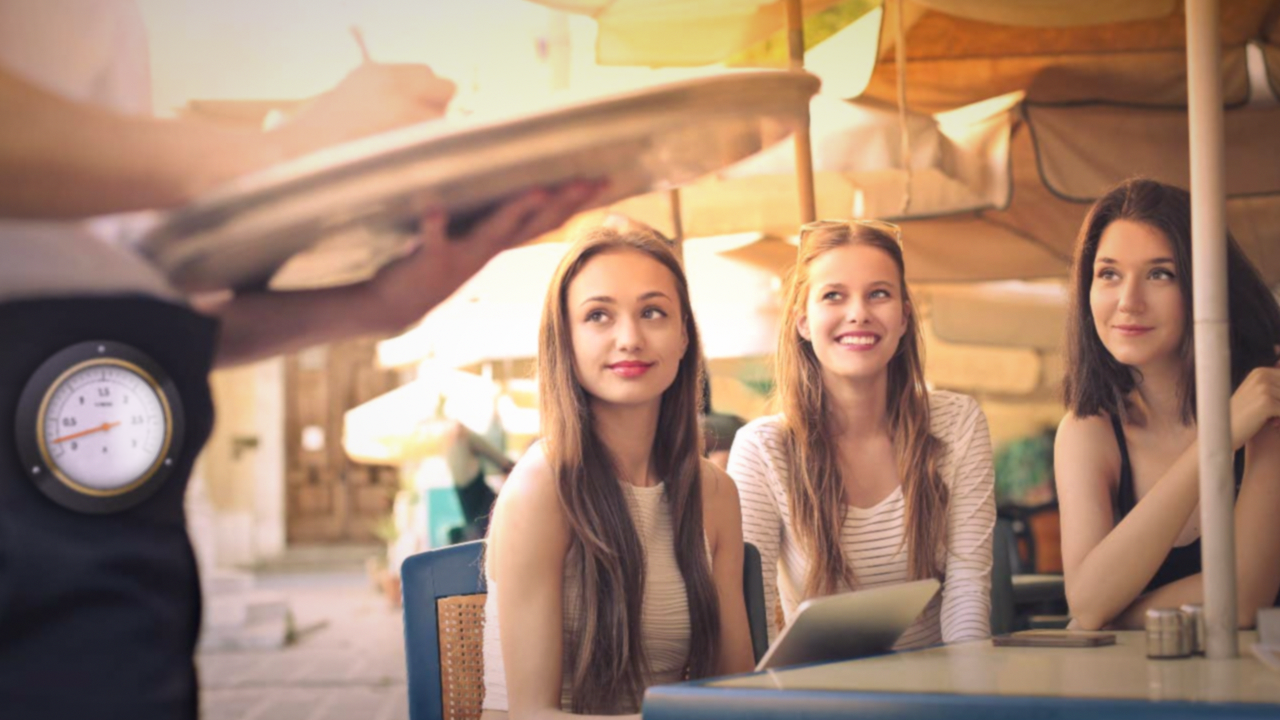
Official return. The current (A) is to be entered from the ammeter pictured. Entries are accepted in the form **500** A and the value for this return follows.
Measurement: **0.2** A
